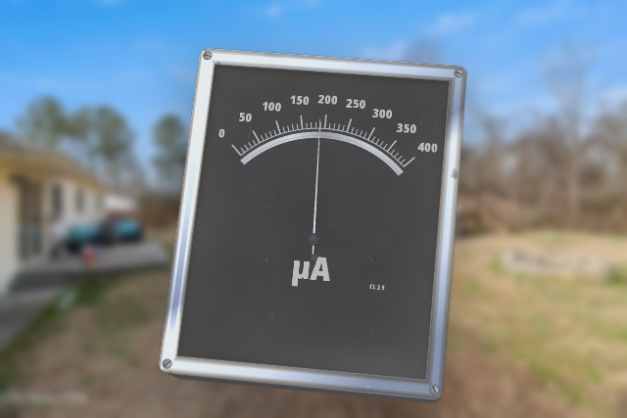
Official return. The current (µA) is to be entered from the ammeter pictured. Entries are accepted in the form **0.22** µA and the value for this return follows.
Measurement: **190** µA
